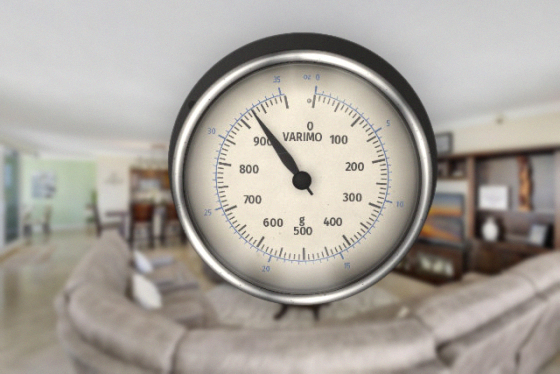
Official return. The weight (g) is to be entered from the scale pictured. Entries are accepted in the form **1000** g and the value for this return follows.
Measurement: **930** g
